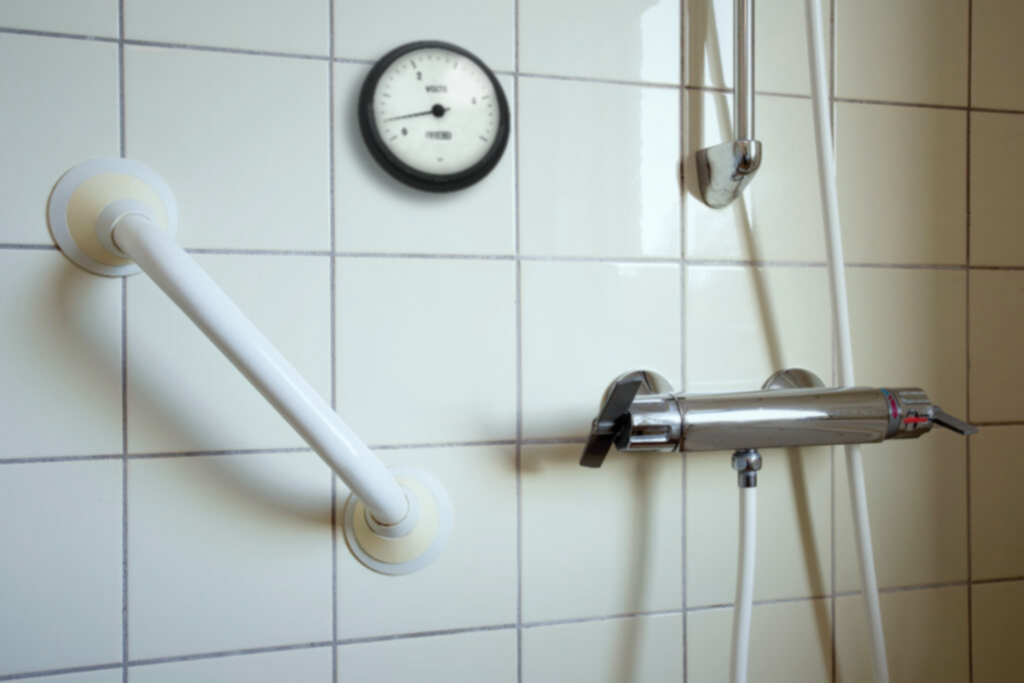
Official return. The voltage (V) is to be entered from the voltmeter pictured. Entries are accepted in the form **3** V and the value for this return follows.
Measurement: **0.4** V
